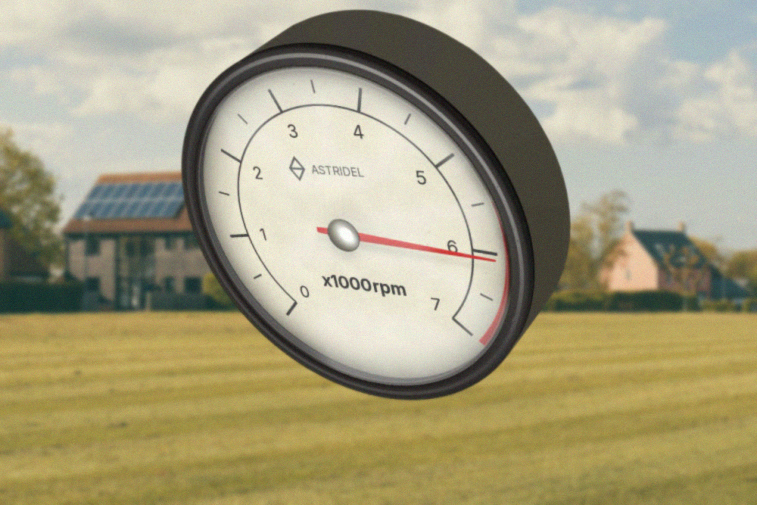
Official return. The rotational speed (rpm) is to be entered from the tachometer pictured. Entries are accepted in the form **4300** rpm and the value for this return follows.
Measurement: **6000** rpm
